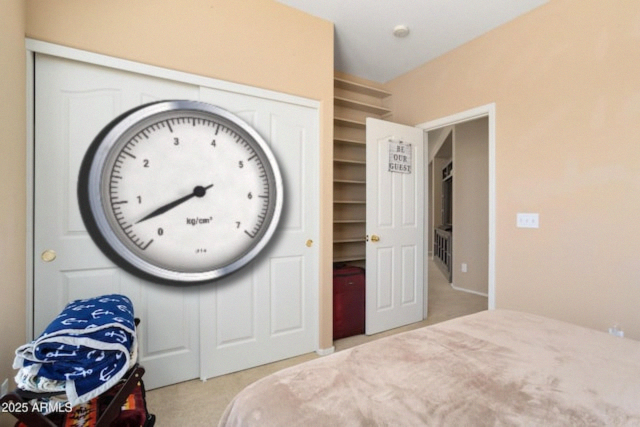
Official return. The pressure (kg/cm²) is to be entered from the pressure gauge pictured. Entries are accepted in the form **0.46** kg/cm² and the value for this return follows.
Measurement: **0.5** kg/cm²
